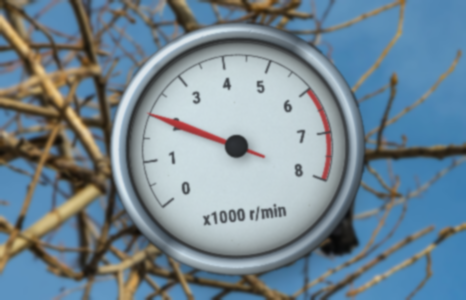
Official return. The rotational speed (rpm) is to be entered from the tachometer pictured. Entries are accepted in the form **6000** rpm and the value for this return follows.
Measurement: **2000** rpm
